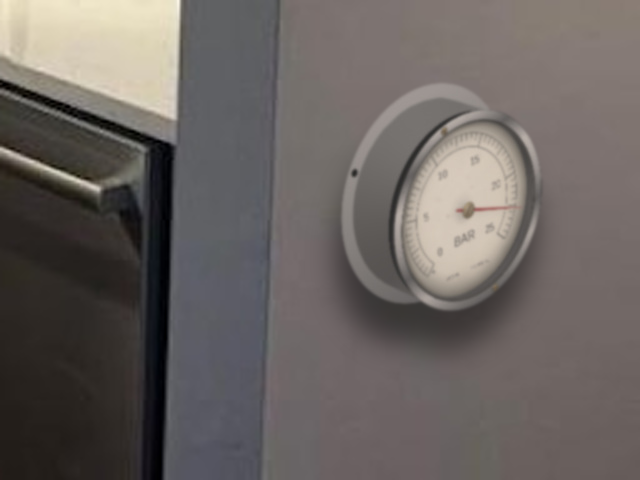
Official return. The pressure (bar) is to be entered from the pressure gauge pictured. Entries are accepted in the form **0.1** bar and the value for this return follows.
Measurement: **22.5** bar
